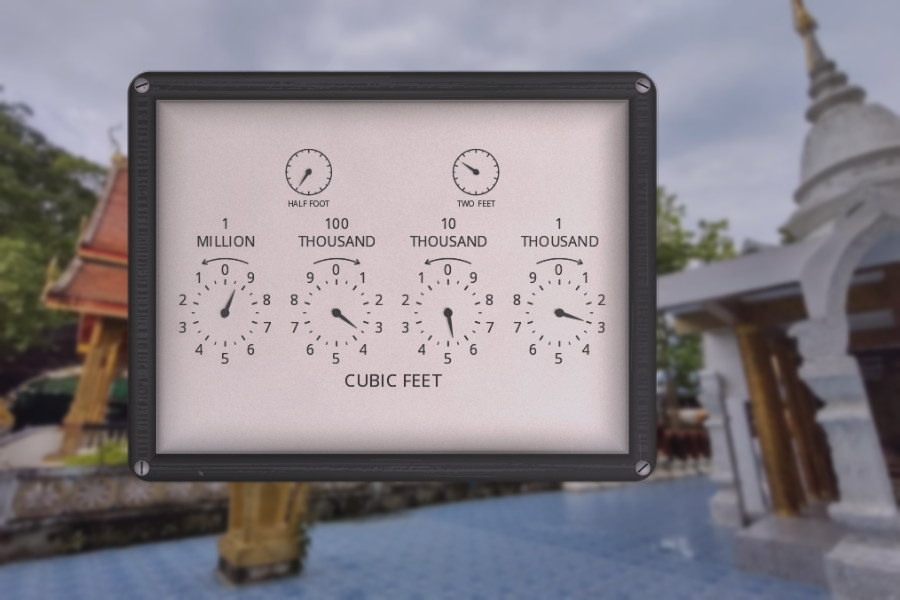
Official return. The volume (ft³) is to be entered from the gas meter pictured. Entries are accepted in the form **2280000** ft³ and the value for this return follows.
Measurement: **935300** ft³
